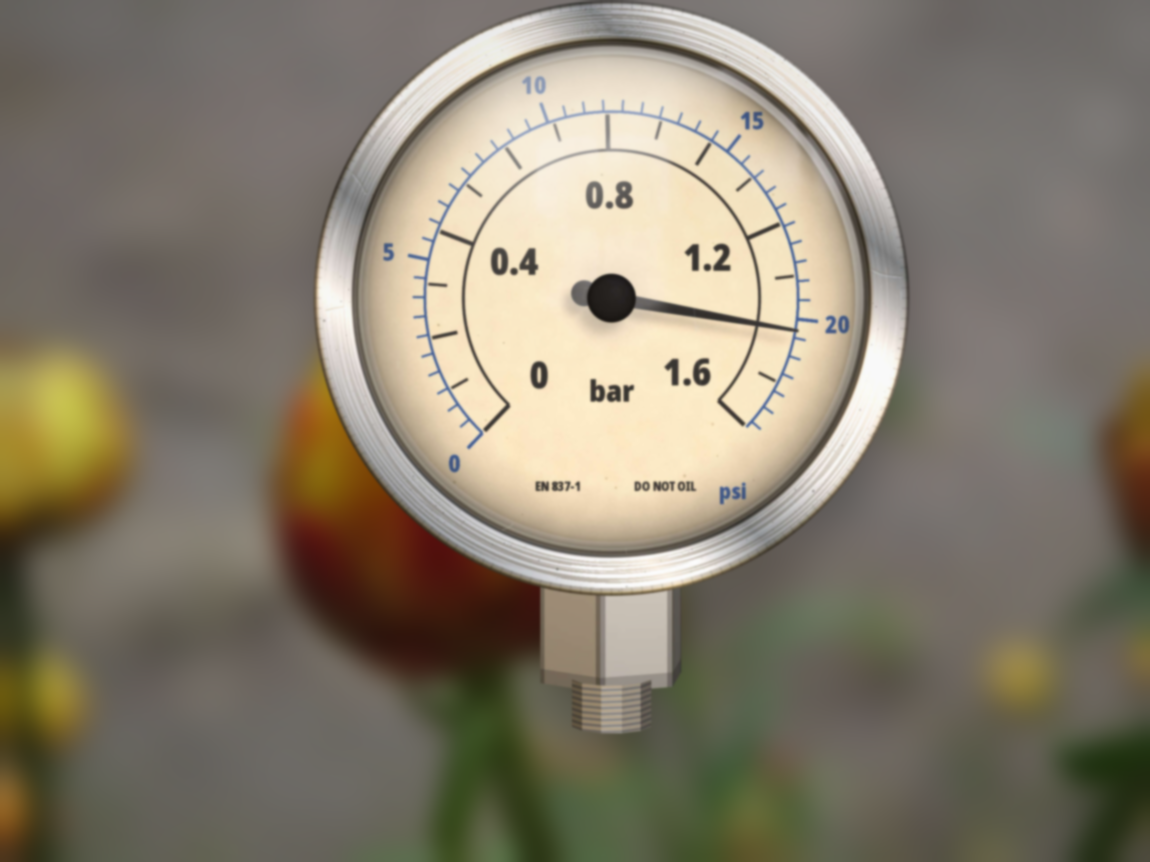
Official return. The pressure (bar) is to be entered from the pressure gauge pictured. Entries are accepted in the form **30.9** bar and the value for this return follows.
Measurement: **1.4** bar
